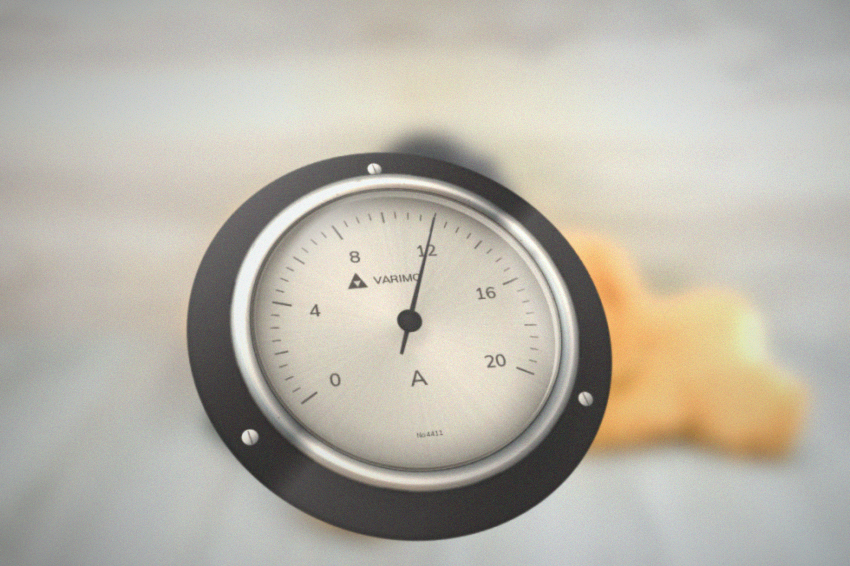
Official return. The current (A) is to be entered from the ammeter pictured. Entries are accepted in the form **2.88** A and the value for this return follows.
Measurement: **12** A
